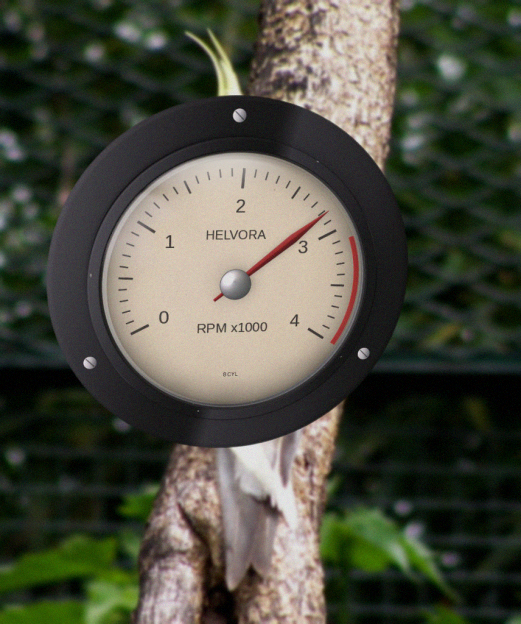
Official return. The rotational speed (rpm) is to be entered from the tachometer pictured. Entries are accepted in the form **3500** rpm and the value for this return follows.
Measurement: **2800** rpm
